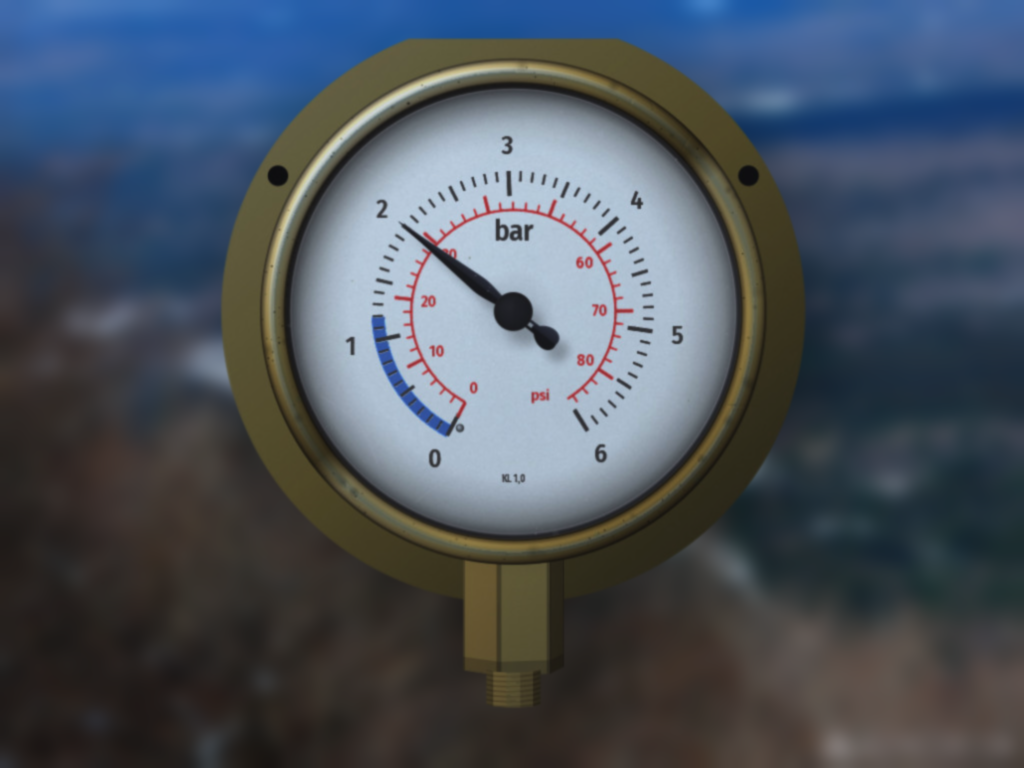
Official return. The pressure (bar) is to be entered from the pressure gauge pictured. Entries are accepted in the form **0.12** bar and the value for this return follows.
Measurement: **2** bar
